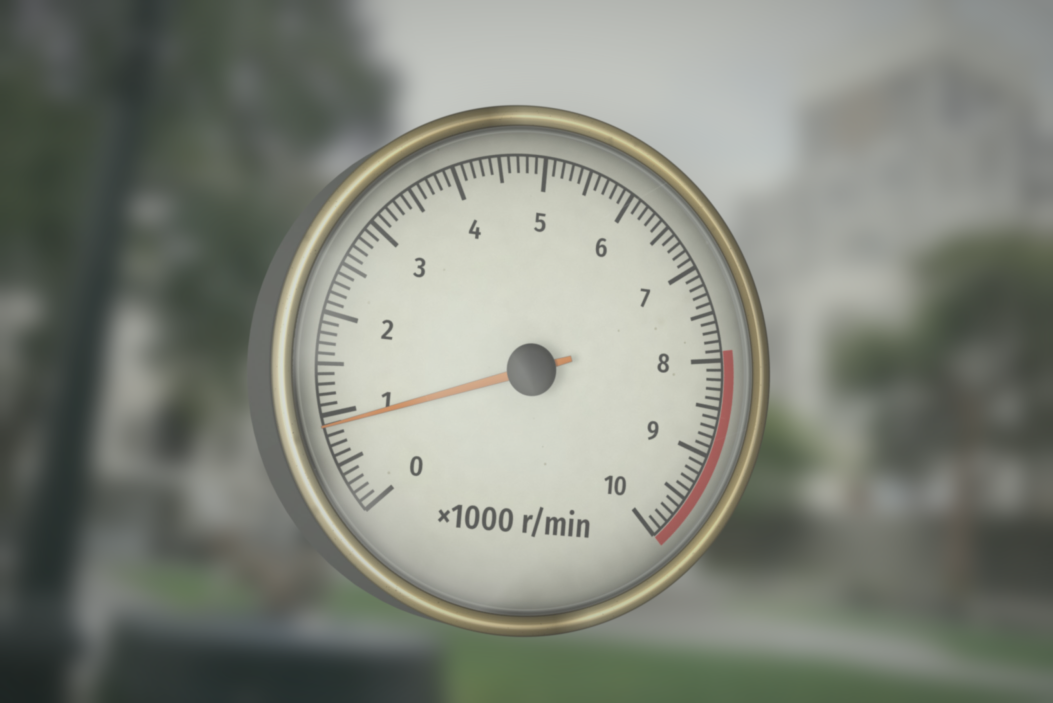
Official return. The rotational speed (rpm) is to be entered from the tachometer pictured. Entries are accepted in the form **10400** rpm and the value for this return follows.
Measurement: **900** rpm
